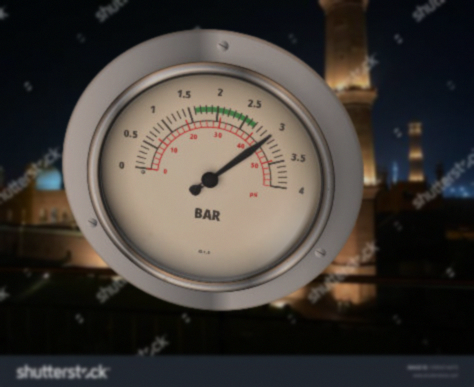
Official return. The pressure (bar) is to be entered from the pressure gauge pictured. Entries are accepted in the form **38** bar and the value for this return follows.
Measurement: **3** bar
